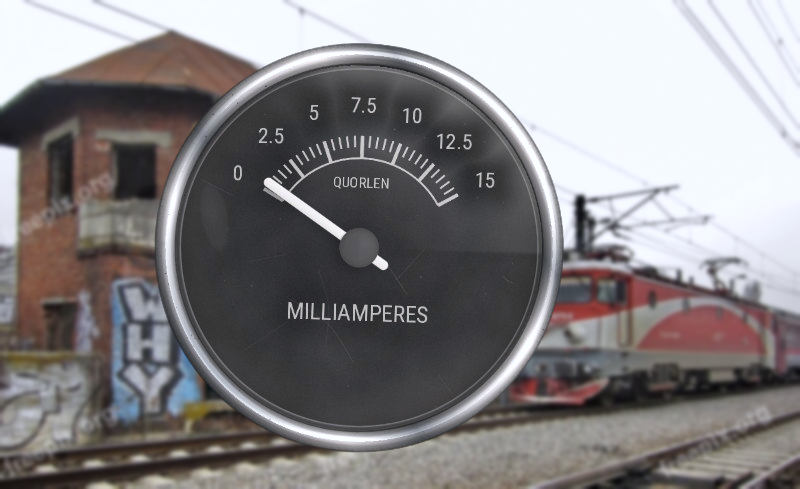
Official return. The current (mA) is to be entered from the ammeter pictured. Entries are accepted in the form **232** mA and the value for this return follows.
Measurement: **0.5** mA
